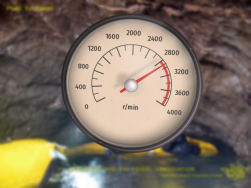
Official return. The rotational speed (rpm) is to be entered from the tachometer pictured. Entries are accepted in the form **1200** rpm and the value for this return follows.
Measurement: **2900** rpm
